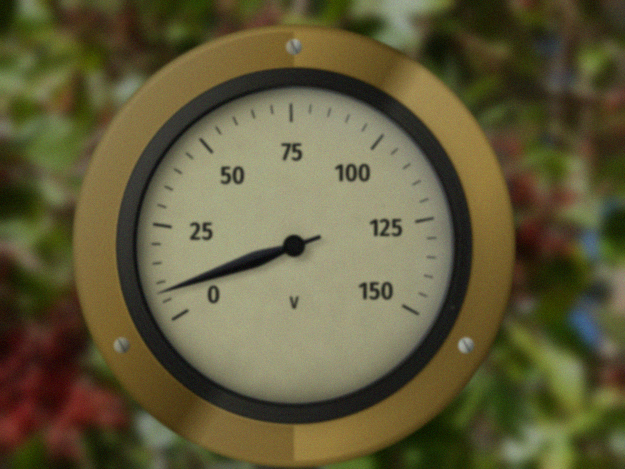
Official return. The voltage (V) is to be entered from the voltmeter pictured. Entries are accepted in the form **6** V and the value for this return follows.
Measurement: **7.5** V
